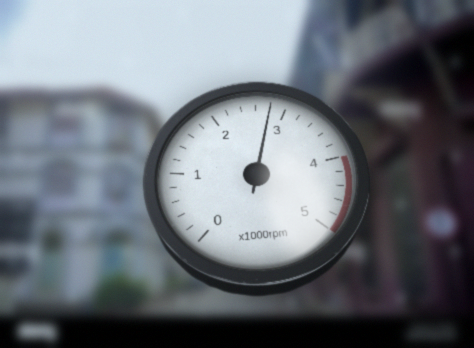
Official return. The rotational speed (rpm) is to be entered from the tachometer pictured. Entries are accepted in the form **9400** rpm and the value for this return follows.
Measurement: **2800** rpm
